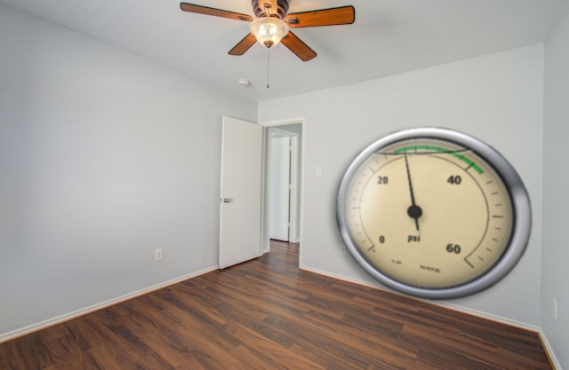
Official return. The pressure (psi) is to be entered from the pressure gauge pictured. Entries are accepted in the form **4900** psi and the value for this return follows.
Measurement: **28** psi
